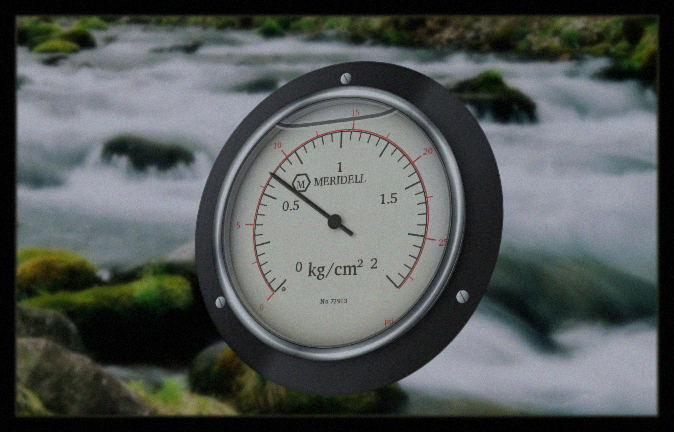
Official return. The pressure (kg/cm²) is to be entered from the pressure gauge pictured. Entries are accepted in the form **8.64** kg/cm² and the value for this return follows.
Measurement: **0.6** kg/cm²
